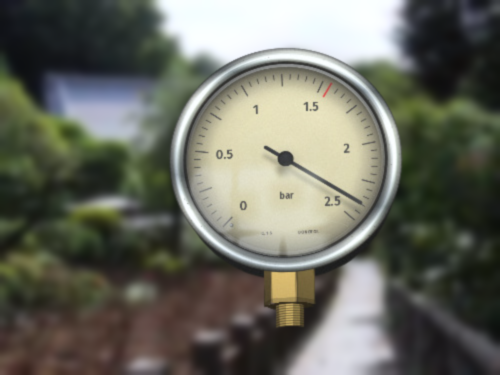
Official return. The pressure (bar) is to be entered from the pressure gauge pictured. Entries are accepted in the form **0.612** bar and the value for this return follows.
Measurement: **2.4** bar
